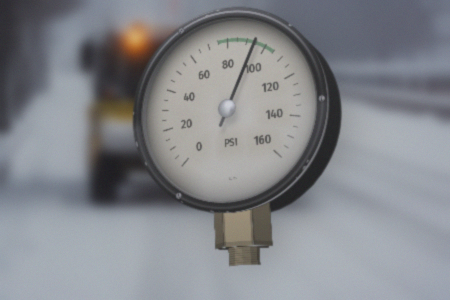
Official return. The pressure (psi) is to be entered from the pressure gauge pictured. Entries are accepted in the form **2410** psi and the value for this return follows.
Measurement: **95** psi
